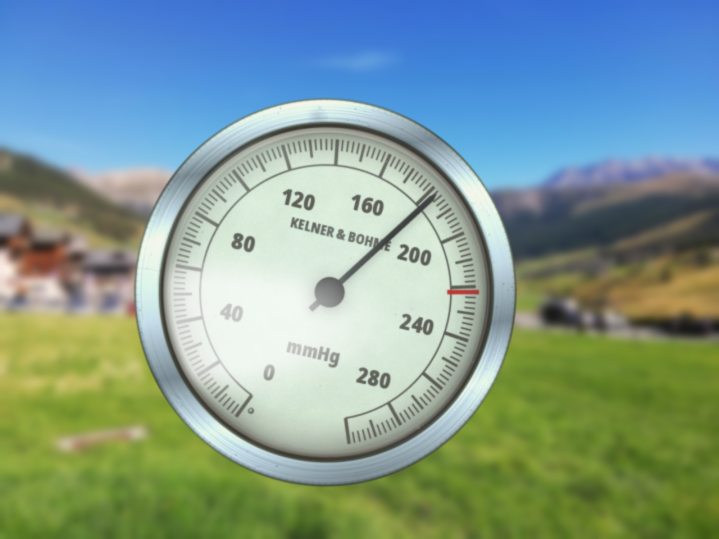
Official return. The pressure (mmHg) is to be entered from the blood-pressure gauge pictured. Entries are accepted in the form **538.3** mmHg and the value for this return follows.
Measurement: **182** mmHg
